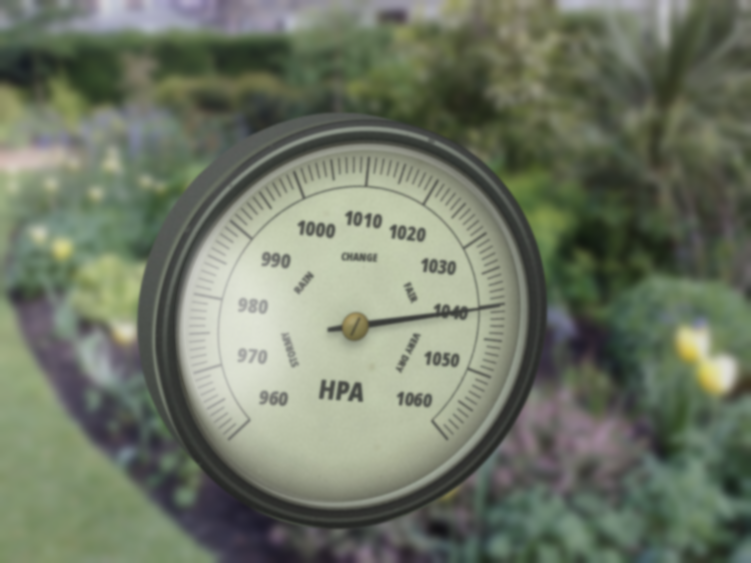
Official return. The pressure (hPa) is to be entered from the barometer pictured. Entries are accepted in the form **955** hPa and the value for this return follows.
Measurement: **1040** hPa
